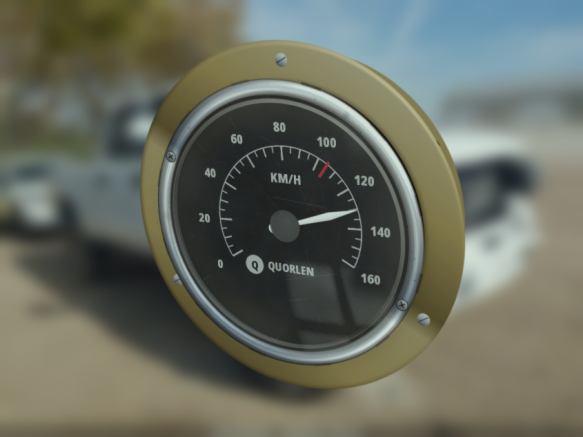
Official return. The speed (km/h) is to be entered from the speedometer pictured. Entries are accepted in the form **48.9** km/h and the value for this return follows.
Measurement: **130** km/h
